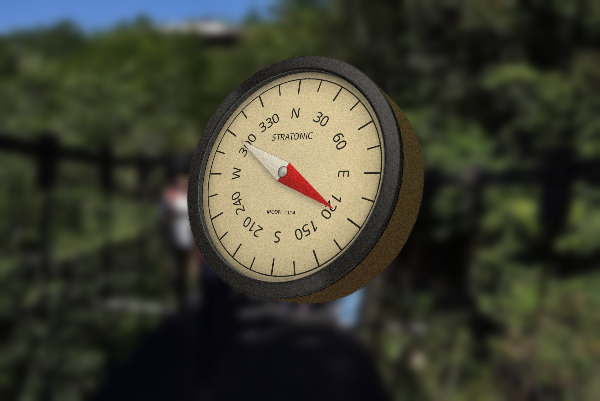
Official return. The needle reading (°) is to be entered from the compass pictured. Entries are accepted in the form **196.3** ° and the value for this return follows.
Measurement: **120** °
